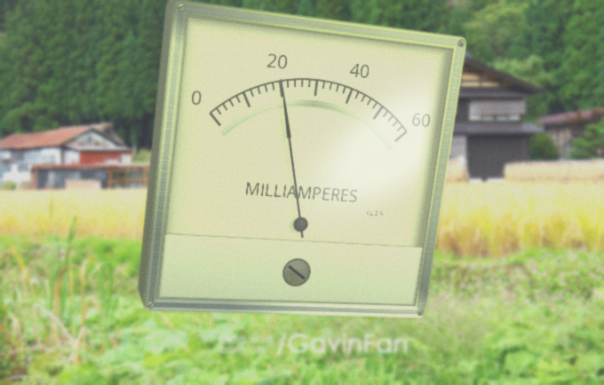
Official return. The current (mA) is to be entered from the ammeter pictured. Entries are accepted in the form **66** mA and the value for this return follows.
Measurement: **20** mA
